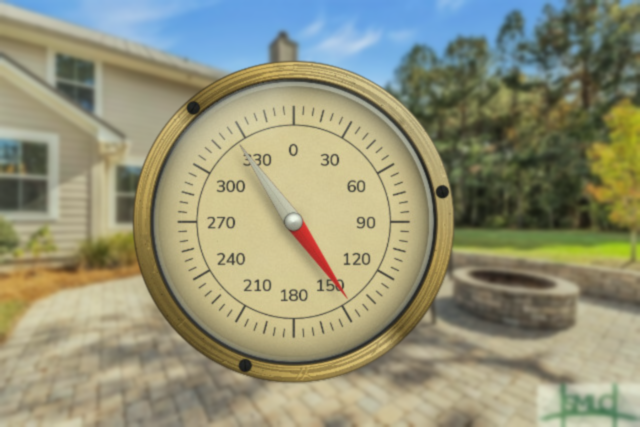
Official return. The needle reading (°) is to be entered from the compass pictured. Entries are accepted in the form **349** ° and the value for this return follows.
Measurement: **145** °
